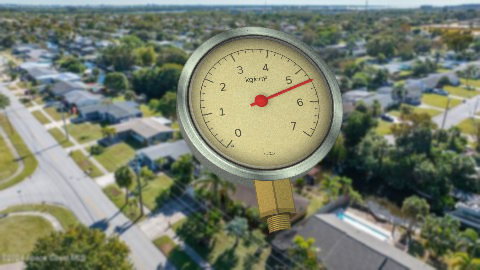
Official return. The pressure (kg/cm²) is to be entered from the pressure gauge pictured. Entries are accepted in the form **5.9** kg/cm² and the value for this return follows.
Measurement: **5.4** kg/cm²
